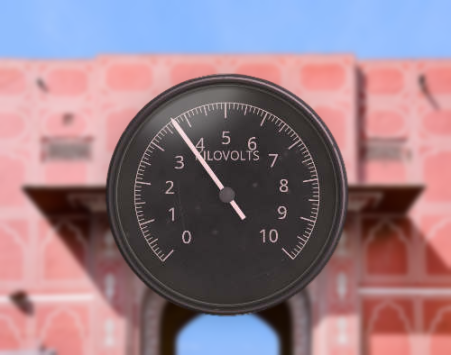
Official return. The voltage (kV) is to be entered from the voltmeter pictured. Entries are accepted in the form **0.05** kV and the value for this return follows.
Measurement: **3.7** kV
